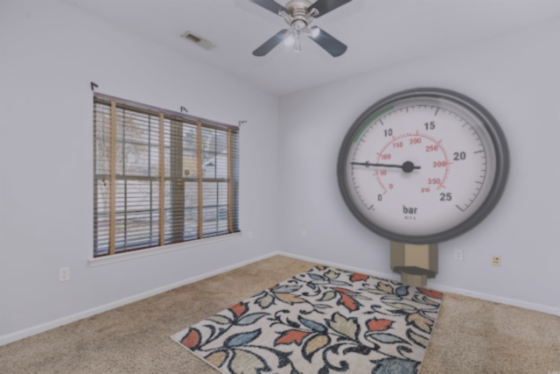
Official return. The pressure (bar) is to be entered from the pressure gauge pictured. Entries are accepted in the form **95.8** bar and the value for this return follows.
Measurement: **5** bar
